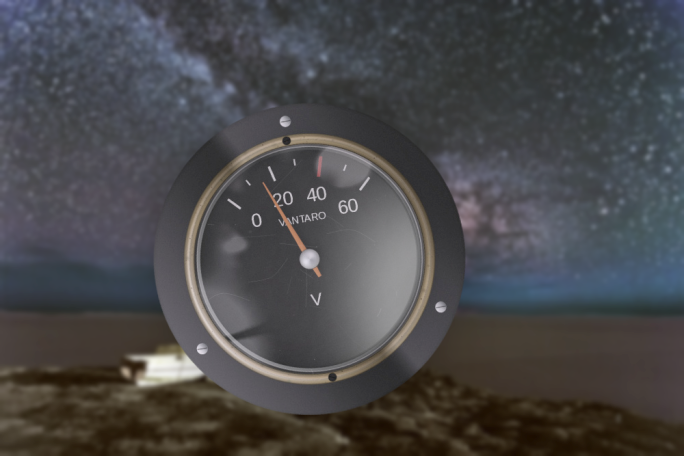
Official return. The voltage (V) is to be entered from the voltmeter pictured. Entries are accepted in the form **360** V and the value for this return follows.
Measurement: **15** V
